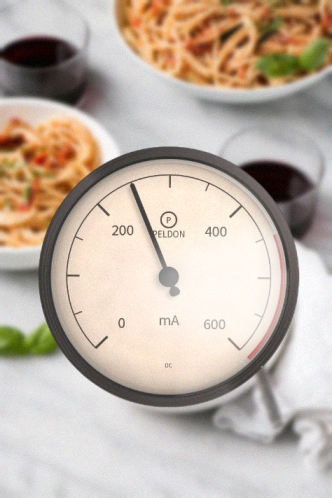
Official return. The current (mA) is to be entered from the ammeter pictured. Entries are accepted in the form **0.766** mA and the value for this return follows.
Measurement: **250** mA
